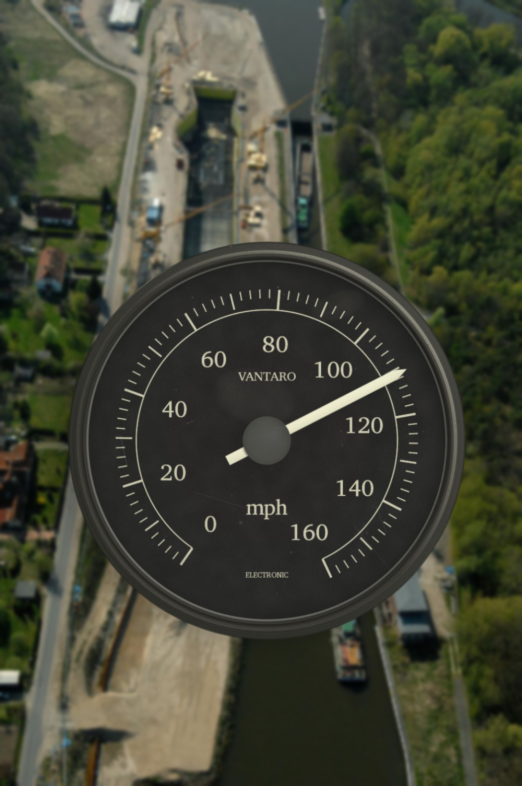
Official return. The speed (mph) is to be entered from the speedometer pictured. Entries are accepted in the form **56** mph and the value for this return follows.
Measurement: **111** mph
